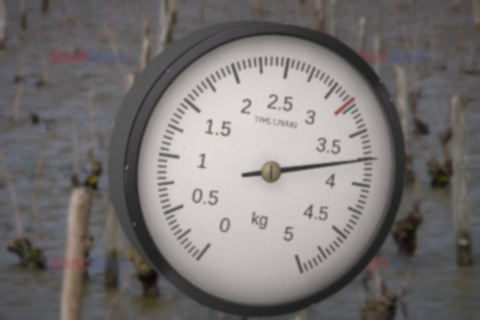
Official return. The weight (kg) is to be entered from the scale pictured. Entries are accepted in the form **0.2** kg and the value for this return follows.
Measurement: **3.75** kg
